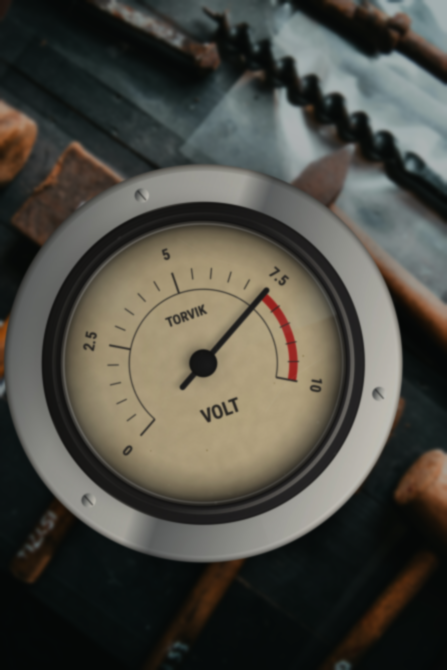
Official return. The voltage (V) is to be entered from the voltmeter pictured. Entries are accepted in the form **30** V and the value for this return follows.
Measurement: **7.5** V
